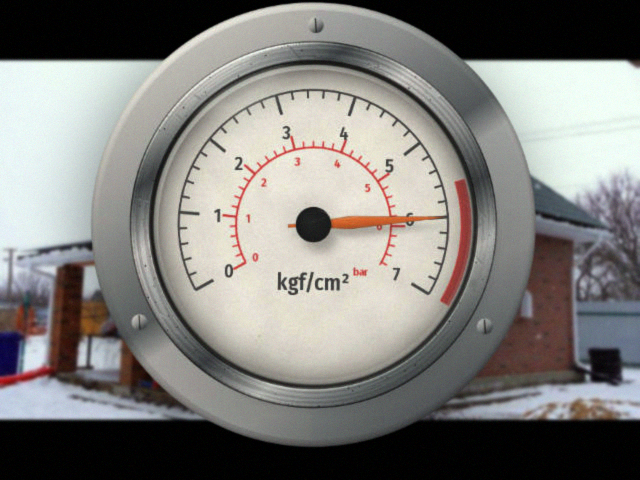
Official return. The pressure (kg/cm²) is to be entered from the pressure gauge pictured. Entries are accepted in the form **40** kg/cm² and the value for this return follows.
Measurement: **6** kg/cm²
